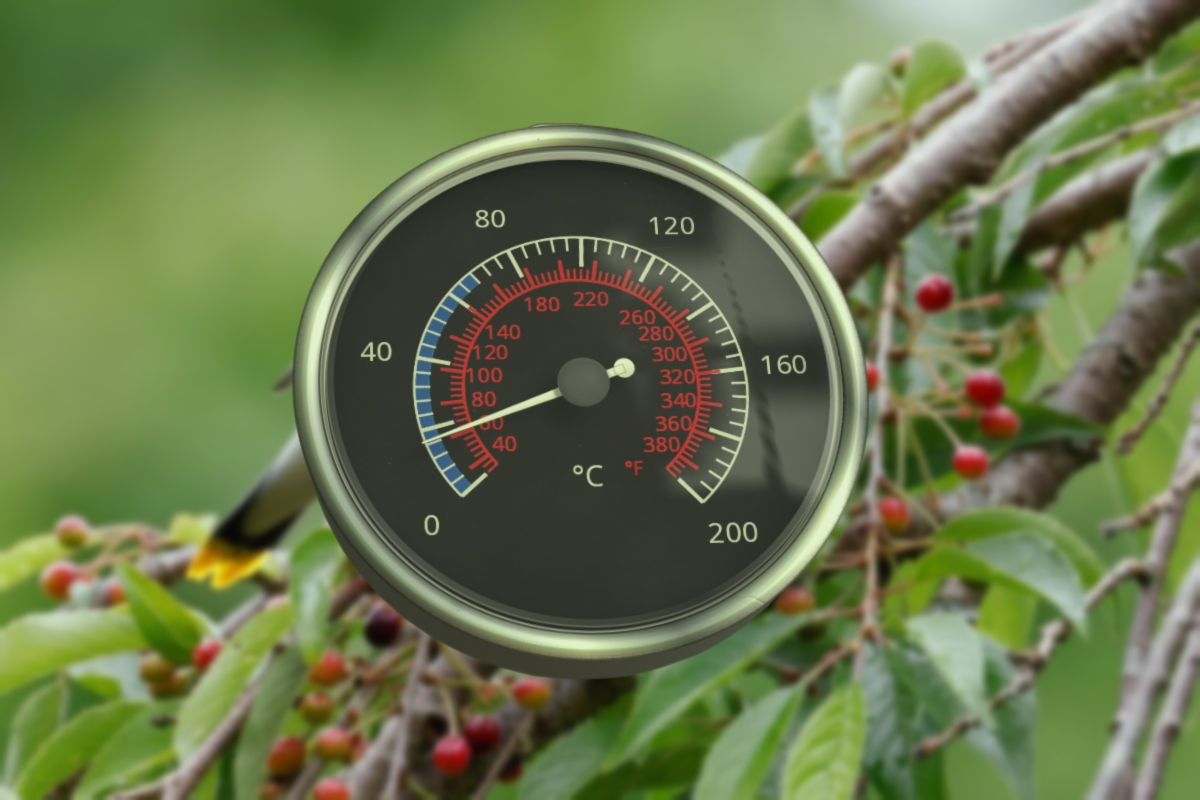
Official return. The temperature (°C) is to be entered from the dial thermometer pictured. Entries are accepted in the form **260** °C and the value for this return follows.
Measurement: **16** °C
